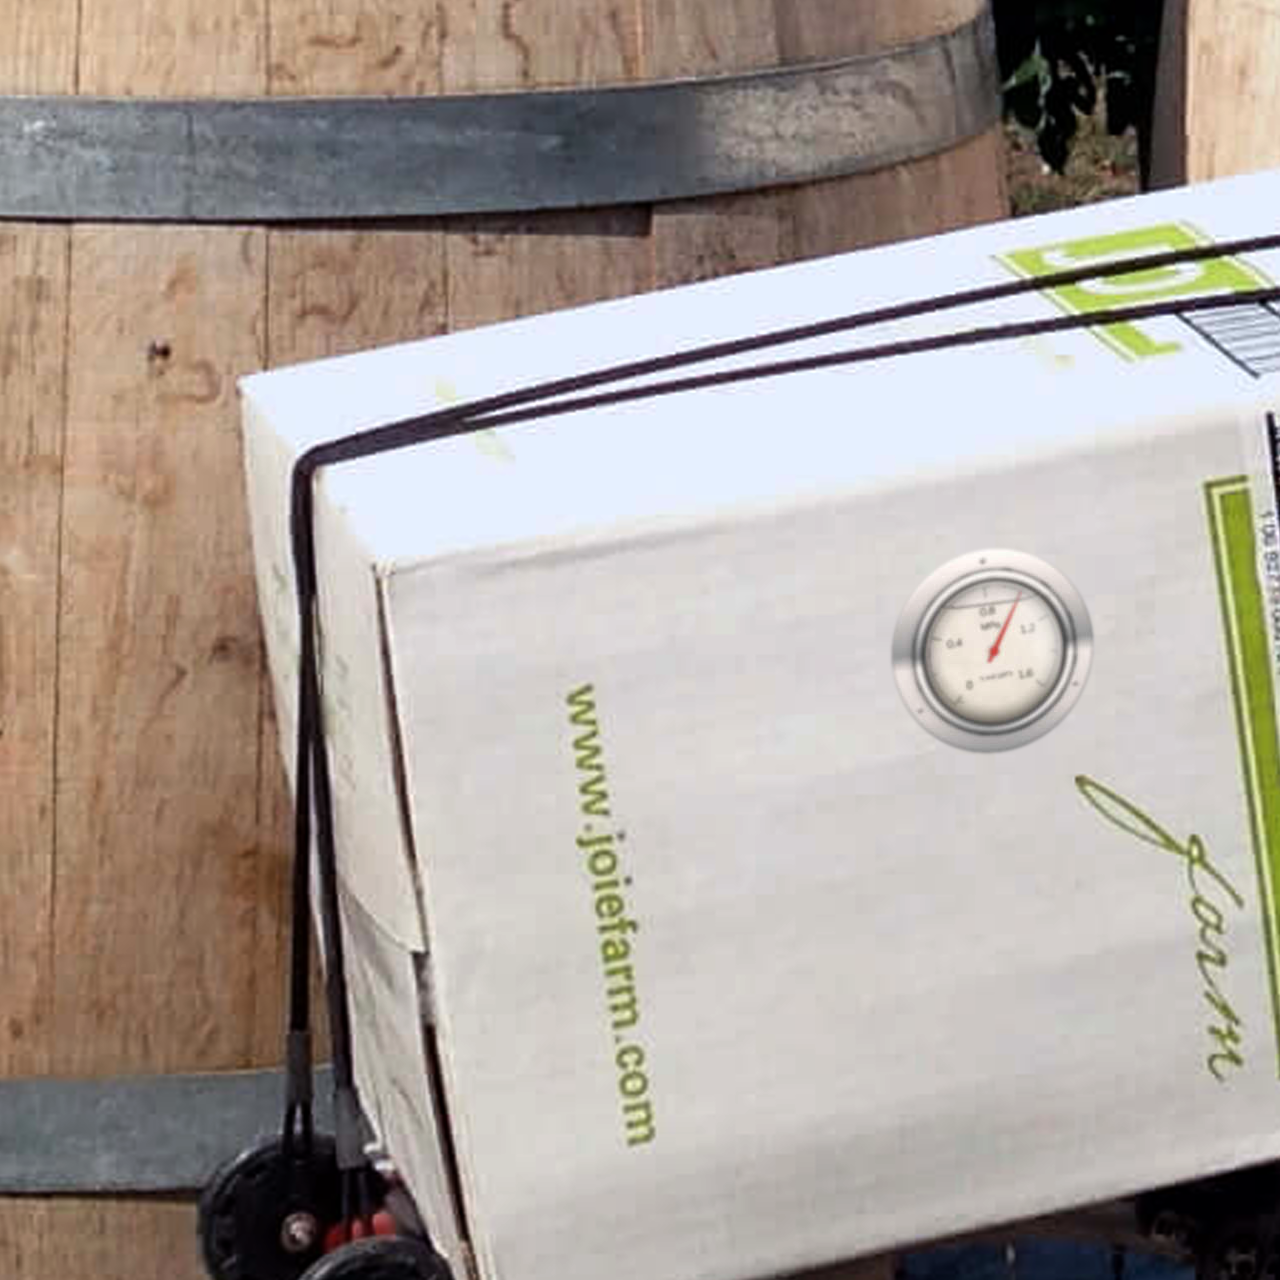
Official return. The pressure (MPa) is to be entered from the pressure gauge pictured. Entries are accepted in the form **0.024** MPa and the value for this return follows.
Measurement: **1** MPa
